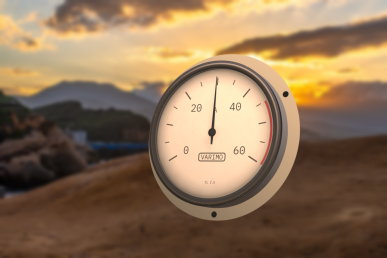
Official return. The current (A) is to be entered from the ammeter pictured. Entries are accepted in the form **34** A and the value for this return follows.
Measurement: **30** A
